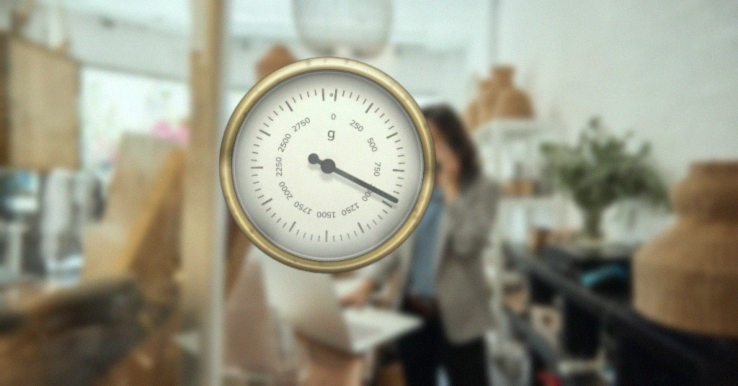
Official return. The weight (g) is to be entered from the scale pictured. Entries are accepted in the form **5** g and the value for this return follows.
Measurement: **950** g
